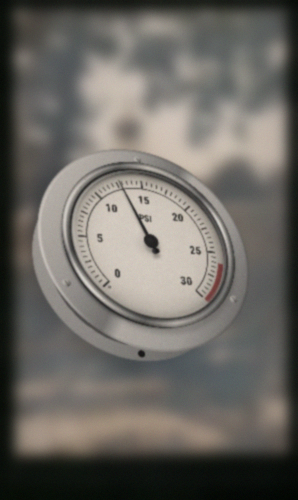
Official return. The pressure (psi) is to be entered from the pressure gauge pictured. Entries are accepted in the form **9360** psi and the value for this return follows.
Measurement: **12.5** psi
